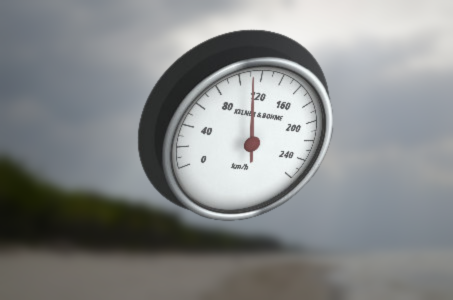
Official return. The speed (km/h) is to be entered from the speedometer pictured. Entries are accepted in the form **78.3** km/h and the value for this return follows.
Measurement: **110** km/h
